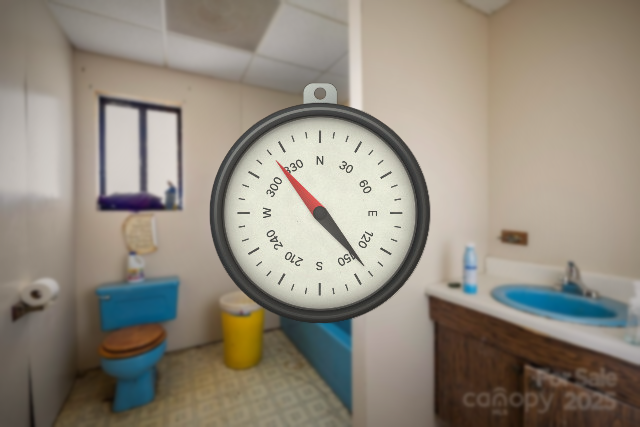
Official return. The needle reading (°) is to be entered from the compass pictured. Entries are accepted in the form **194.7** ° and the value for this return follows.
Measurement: **320** °
